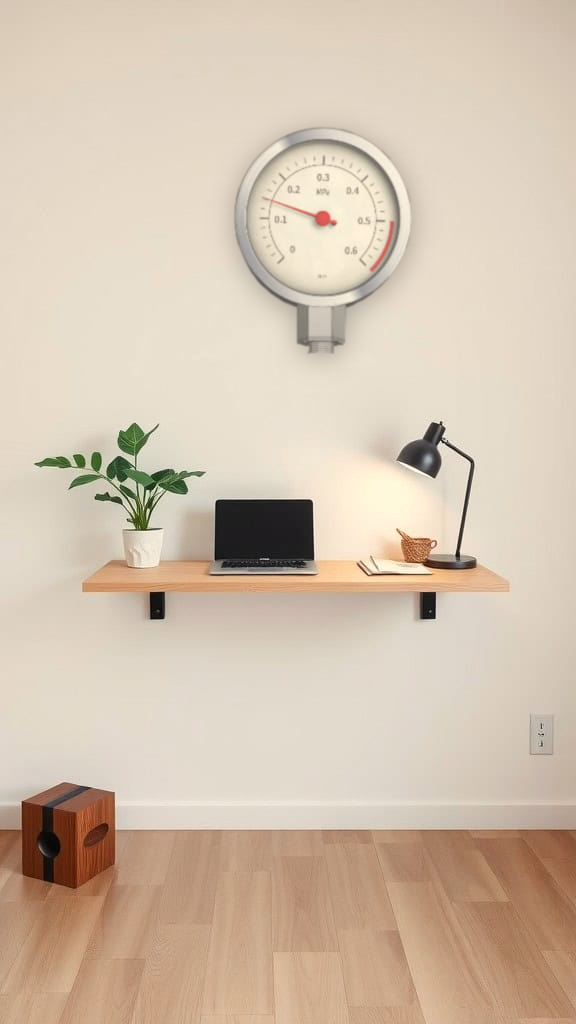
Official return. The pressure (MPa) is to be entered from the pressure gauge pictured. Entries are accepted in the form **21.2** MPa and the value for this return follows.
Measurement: **0.14** MPa
